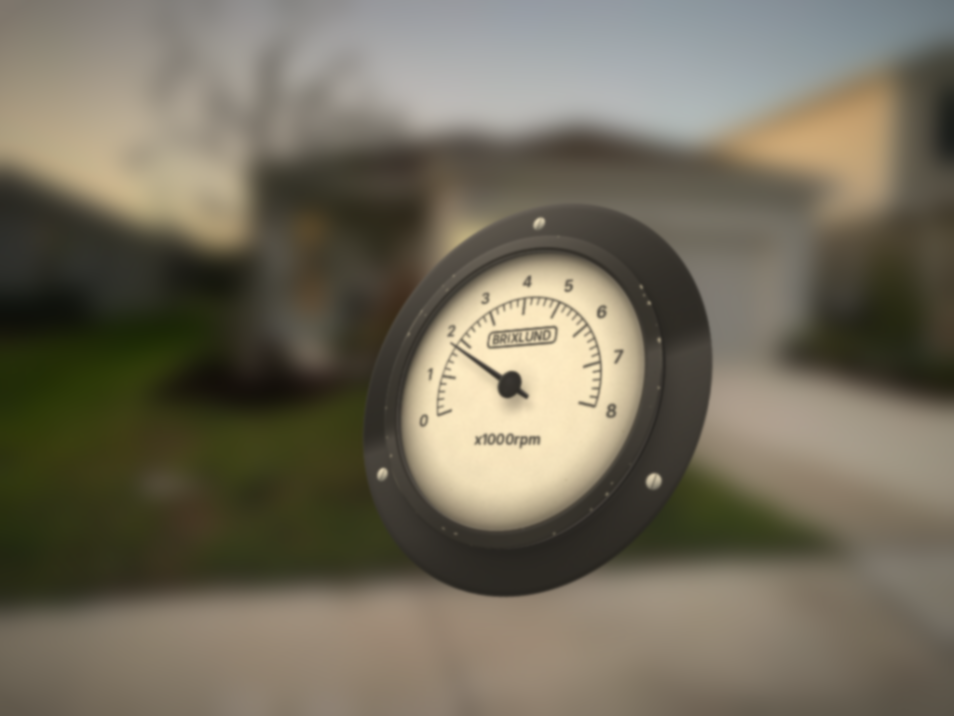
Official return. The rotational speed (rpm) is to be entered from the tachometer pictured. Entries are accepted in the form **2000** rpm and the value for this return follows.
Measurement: **1800** rpm
